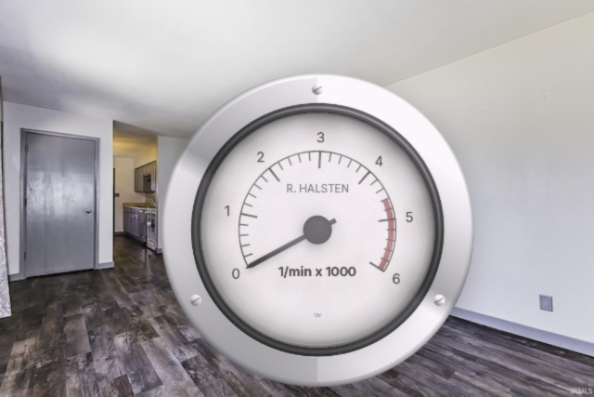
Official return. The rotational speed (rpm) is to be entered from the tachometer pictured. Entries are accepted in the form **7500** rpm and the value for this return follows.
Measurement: **0** rpm
